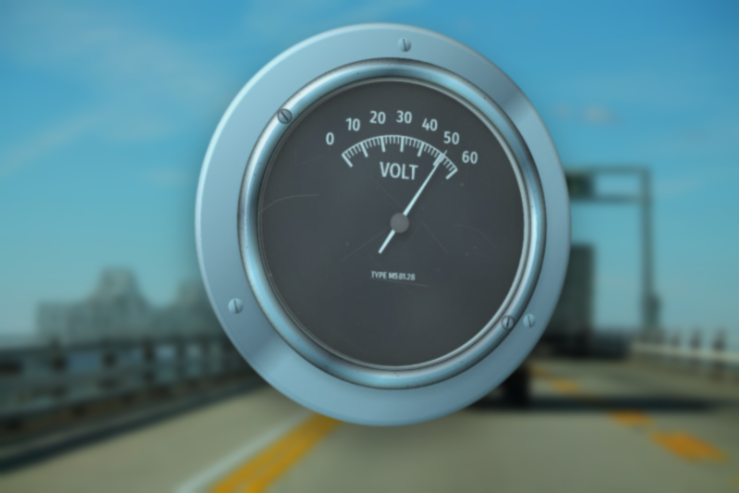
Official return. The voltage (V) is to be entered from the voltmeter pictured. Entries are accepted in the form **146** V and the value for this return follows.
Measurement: **50** V
